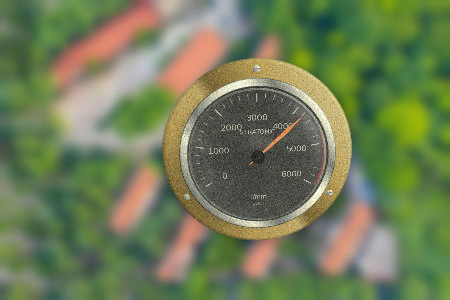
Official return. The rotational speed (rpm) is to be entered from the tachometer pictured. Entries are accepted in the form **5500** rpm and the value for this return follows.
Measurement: **4200** rpm
